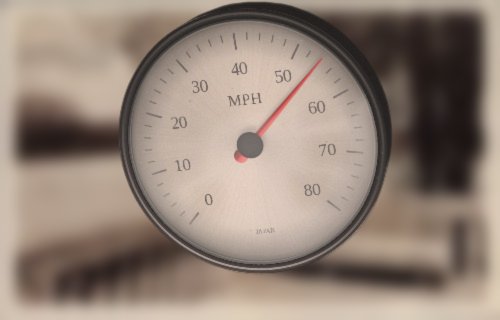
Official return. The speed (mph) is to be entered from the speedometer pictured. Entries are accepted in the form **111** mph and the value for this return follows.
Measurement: **54** mph
